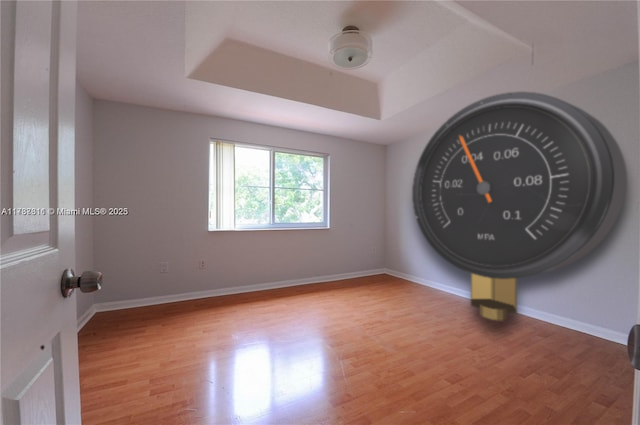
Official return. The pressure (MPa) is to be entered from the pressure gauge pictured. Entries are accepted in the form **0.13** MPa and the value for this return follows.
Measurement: **0.04** MPa
